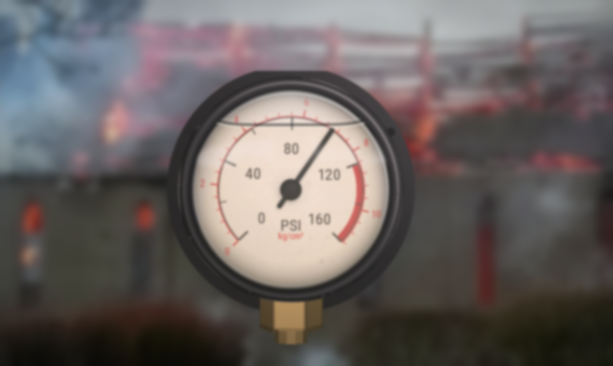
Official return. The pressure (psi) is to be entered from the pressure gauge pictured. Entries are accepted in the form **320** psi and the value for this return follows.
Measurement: **100** psi
